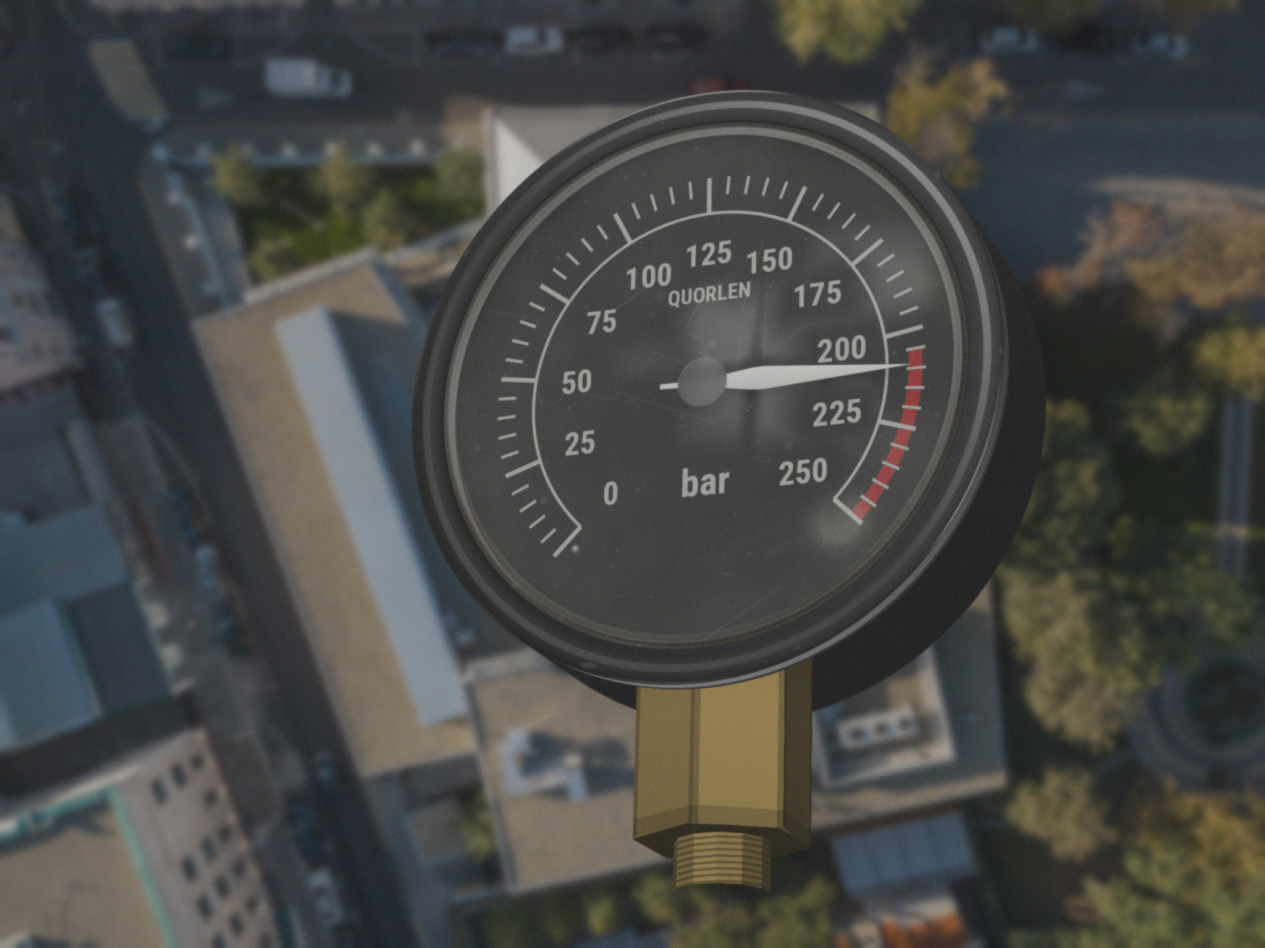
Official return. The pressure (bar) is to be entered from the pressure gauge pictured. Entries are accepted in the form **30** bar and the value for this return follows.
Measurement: **210** bar
